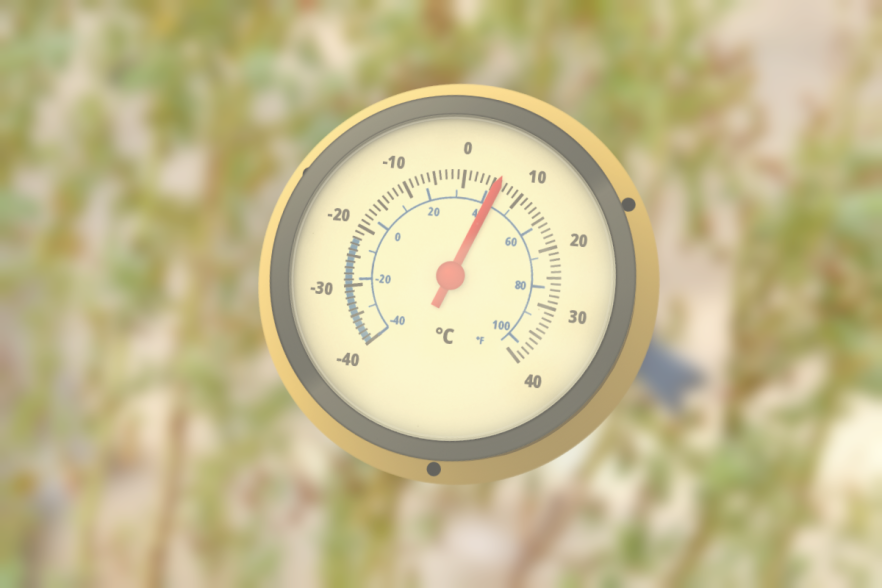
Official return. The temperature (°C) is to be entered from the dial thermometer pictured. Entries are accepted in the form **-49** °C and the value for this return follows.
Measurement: **6** °C
